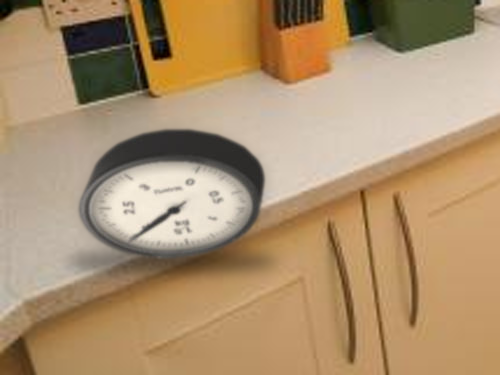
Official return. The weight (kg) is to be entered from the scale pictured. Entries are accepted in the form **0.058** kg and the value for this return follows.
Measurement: **2** kg
